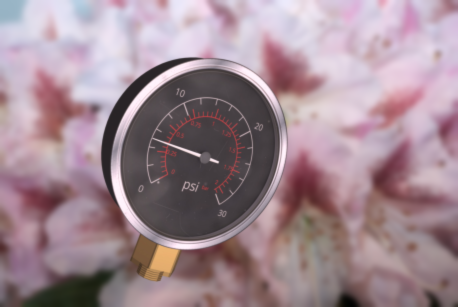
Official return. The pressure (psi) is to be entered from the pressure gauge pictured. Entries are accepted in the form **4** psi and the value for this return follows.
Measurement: **5** psi
